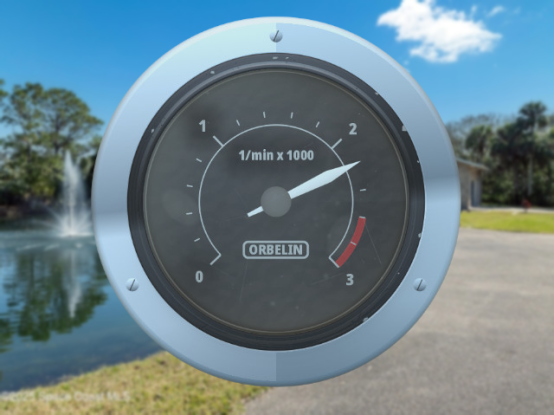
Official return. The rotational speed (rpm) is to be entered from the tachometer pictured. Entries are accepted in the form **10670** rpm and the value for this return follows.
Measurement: **2200** rpm
